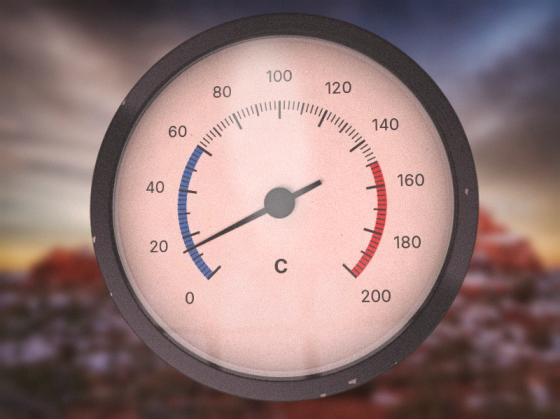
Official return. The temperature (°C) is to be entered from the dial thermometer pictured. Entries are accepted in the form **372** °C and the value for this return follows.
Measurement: **14** °C
